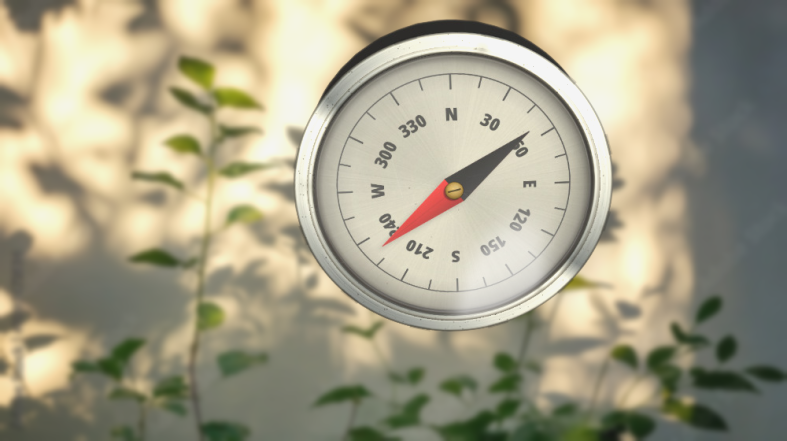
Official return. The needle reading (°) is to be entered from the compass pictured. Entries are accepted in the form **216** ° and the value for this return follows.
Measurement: **232.5** °
